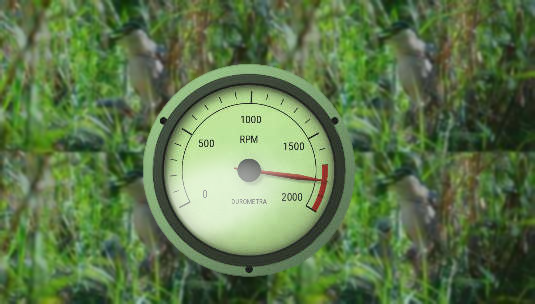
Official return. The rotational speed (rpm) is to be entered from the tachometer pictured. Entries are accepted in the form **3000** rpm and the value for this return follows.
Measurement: **1800** rpm
